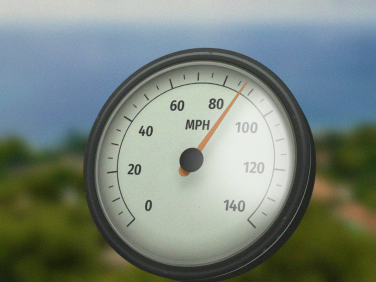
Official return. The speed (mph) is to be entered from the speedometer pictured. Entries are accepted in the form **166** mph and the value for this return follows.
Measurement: **87.5** mph
